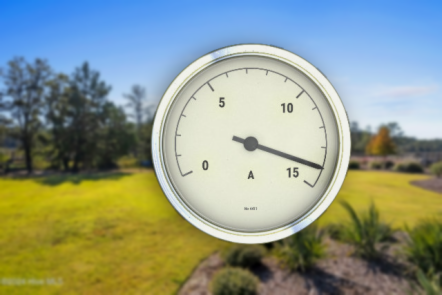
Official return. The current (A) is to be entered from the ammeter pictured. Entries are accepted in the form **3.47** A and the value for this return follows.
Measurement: **14** A
